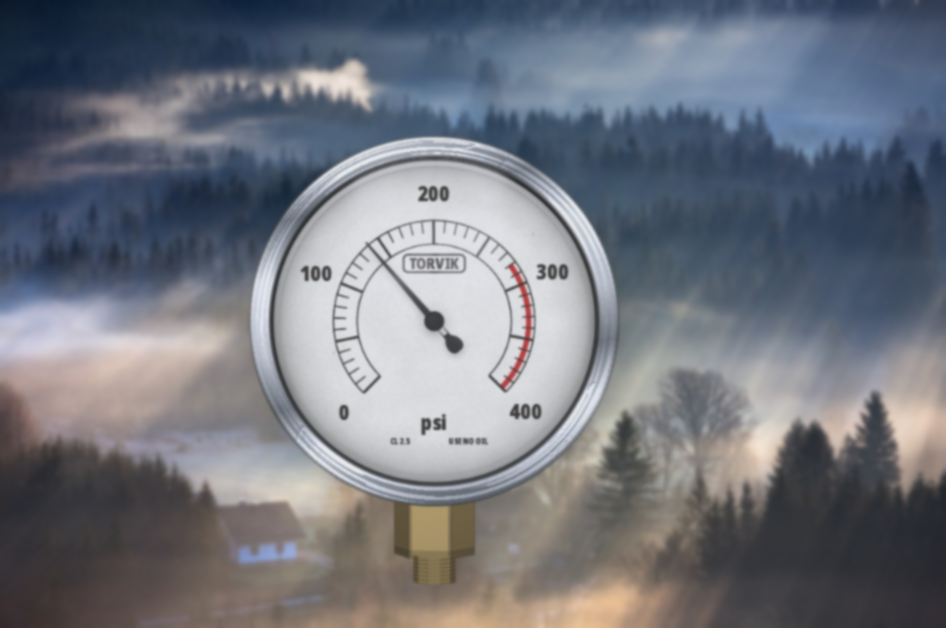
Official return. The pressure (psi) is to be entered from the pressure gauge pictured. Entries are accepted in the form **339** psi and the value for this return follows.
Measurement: **140** psi
